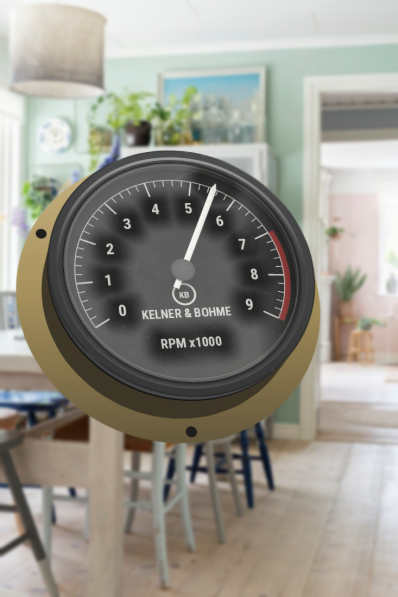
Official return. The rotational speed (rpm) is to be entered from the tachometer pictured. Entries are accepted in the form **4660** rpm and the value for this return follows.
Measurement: **5500** rpm
